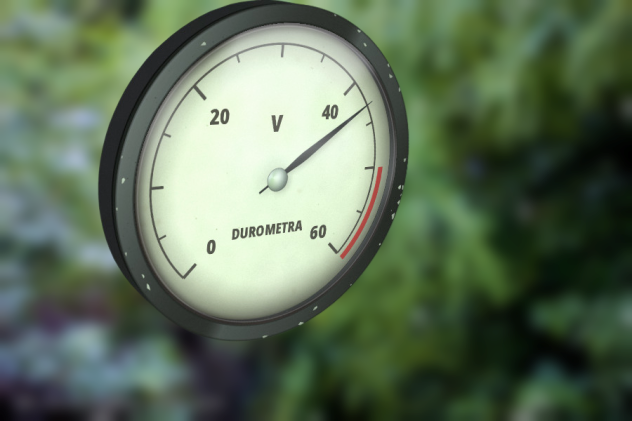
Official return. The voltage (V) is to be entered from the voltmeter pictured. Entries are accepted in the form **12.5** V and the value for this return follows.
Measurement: **42.5** V
